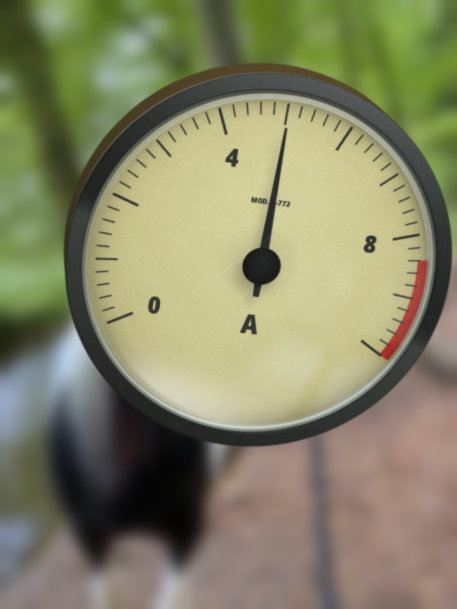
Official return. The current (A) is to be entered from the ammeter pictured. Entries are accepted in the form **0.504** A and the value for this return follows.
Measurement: **5** A
